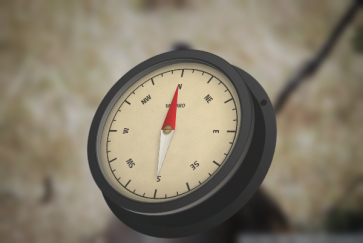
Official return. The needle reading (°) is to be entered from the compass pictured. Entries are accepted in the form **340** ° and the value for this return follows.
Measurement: **0** °
